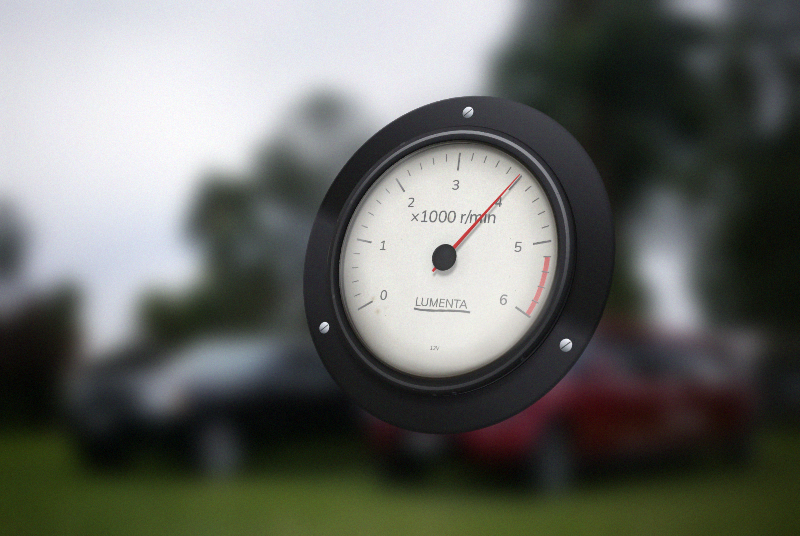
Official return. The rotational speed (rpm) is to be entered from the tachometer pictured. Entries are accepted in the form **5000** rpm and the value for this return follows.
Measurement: **4000** rpm
